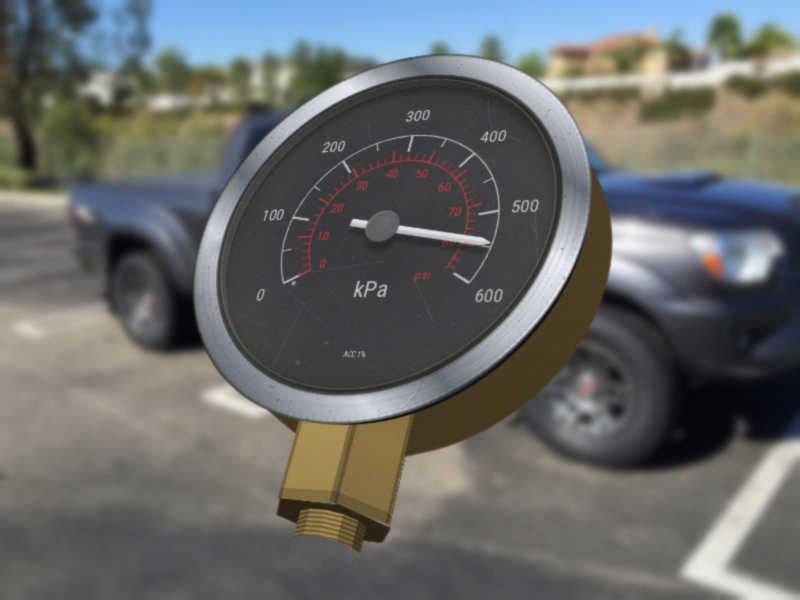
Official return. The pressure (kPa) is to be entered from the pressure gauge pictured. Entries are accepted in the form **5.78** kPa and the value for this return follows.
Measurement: **550** kPa
